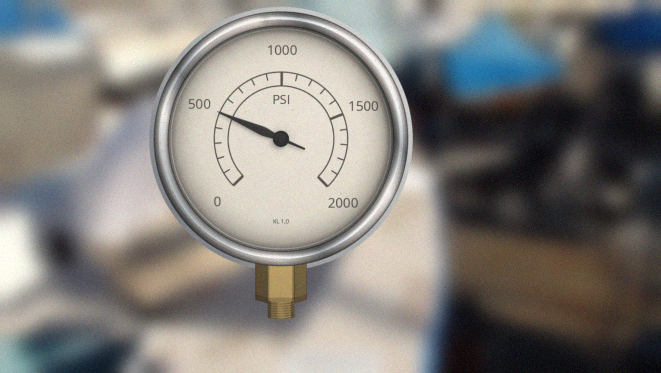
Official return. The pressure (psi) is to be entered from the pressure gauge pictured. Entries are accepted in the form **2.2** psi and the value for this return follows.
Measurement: **500** psi
